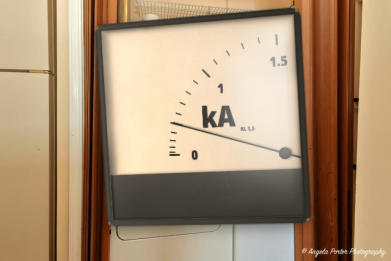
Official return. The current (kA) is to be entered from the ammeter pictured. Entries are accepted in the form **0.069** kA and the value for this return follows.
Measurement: **0.5** kA
